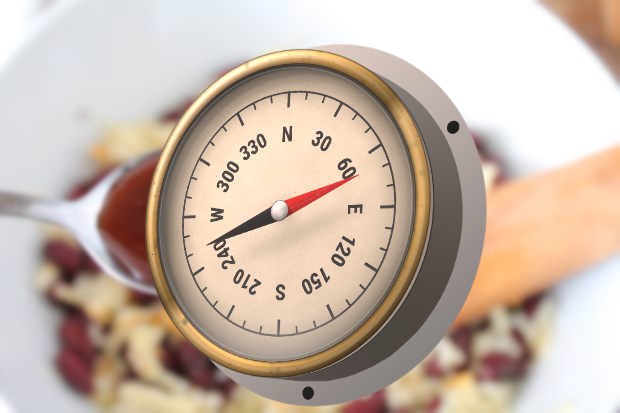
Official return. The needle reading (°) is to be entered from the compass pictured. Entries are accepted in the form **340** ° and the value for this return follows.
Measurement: **70** °
